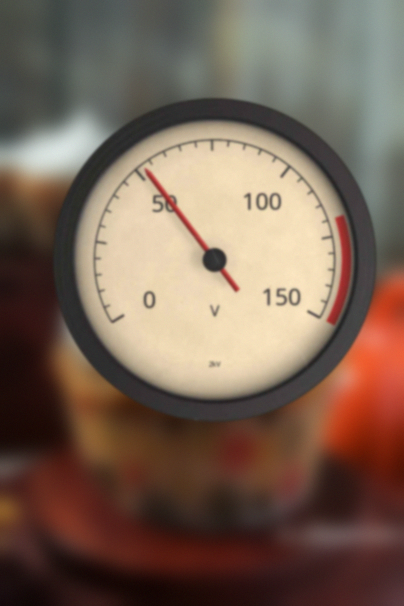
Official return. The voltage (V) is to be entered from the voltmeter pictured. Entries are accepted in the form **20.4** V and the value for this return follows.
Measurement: **52.5** V
